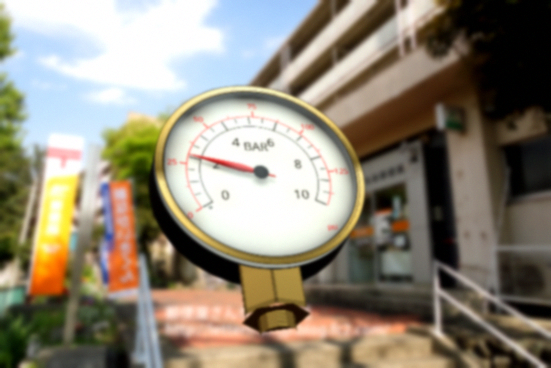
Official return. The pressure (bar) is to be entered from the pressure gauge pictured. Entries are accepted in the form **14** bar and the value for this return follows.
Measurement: **2** bar
